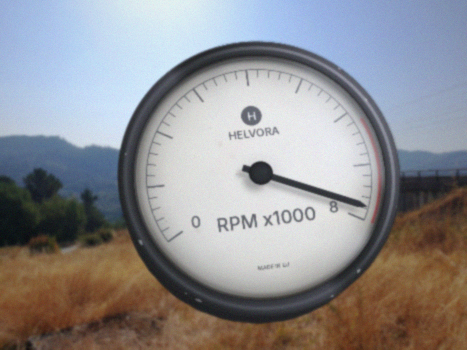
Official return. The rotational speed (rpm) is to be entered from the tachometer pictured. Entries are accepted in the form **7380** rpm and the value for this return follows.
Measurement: **7800** rpm
